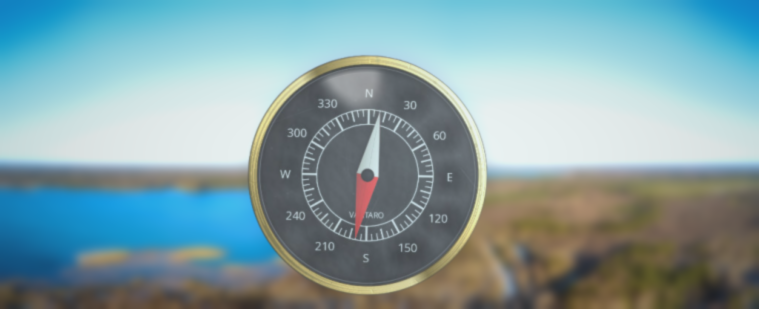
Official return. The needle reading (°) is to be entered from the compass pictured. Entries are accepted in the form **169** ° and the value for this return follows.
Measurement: **190** °
